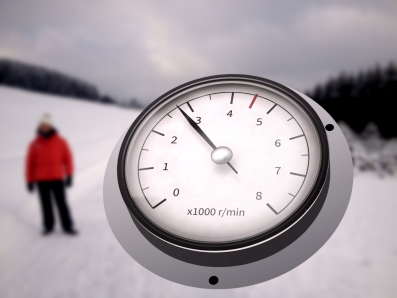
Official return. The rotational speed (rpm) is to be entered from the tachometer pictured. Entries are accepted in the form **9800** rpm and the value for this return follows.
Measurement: **2750** rpm
